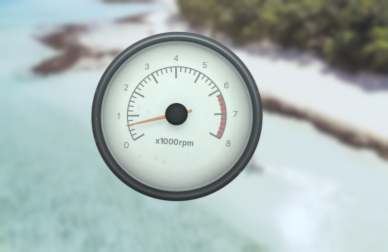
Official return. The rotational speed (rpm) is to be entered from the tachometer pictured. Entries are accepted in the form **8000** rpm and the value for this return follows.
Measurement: **600** rpm
